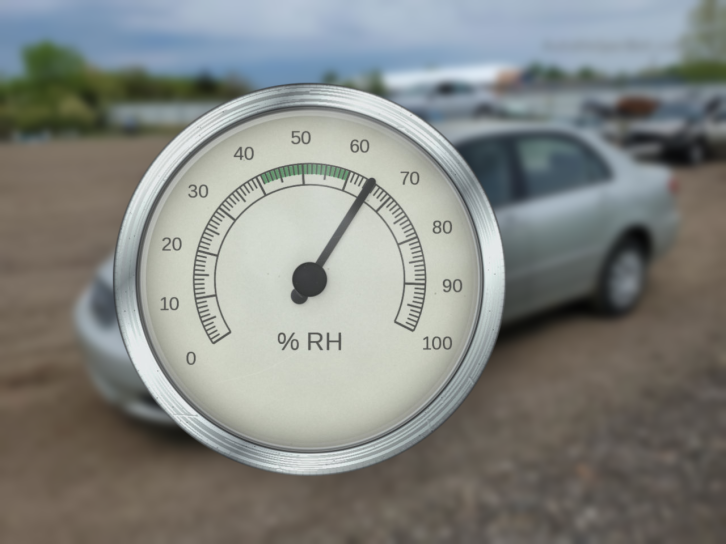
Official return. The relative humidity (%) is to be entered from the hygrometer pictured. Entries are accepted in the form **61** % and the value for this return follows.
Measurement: **65** %
